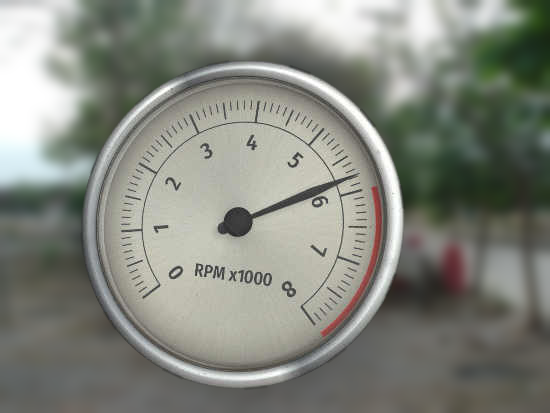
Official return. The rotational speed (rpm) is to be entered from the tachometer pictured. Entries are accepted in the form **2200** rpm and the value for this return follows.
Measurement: **5800** rpm
